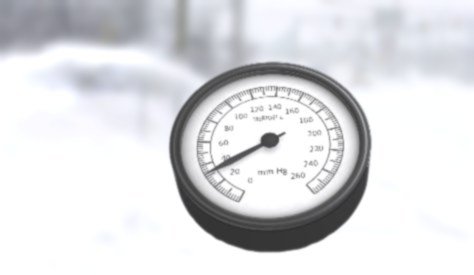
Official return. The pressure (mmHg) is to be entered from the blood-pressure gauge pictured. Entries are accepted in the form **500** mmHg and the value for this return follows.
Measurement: **30** mmHg
